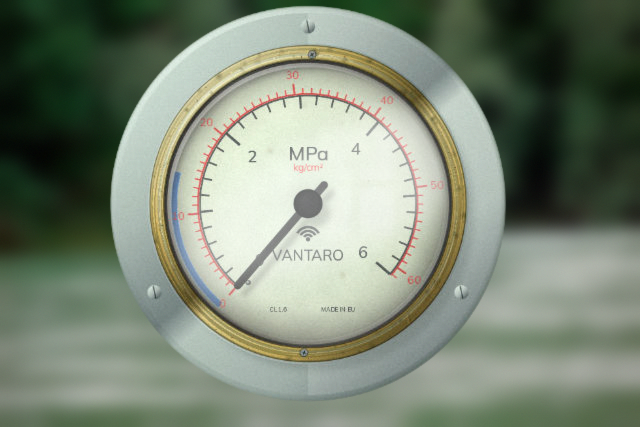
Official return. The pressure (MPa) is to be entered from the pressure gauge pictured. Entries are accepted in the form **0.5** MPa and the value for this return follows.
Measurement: **0** MPa
